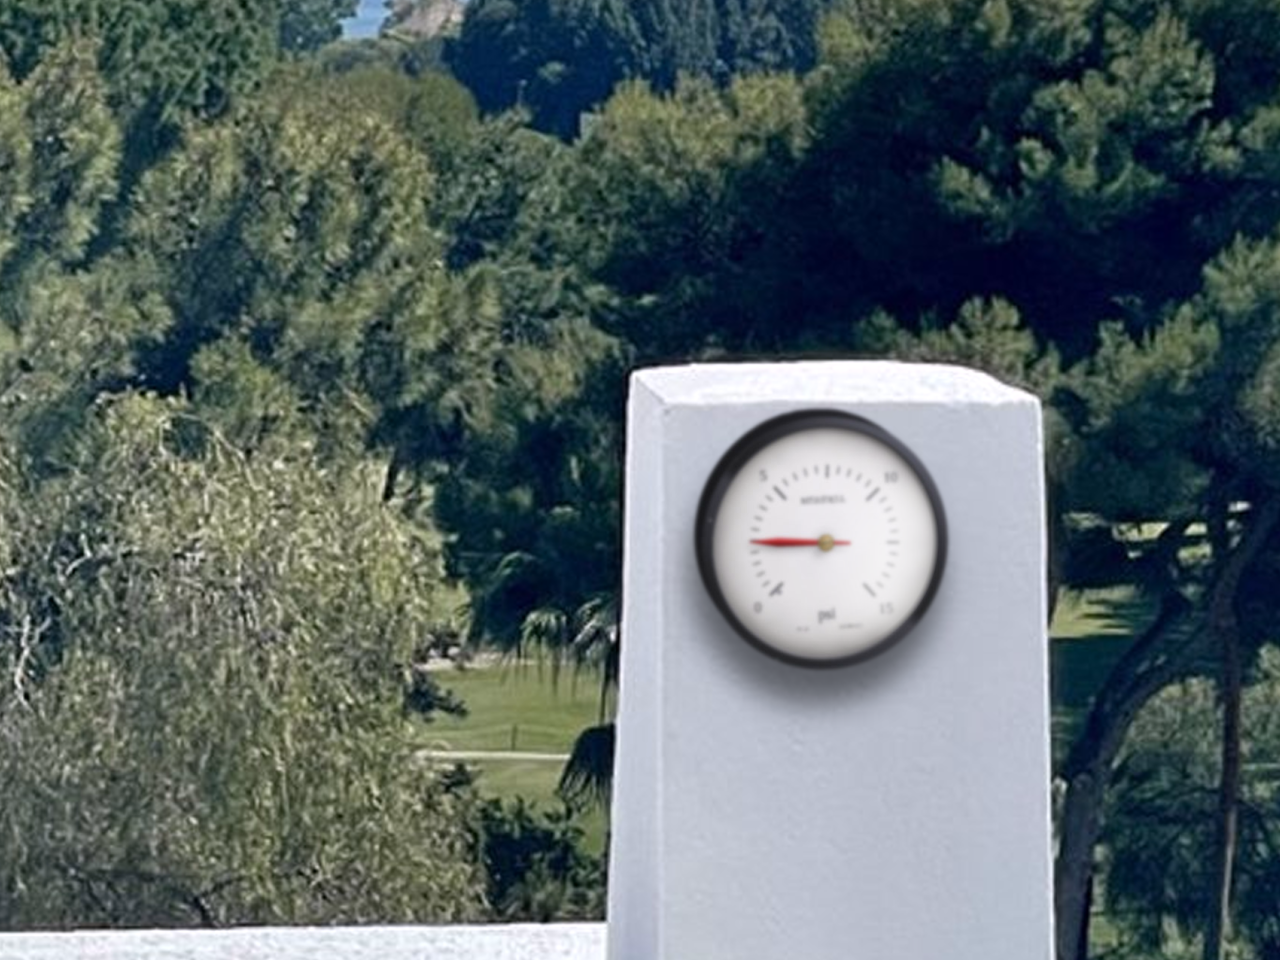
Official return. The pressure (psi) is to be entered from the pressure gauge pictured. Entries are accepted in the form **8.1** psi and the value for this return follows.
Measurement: **2.5** psi
